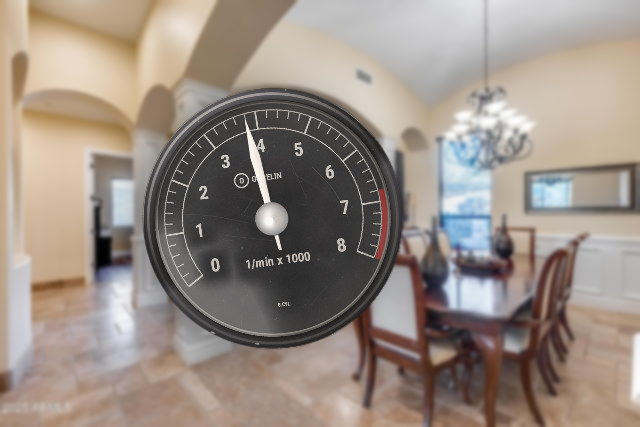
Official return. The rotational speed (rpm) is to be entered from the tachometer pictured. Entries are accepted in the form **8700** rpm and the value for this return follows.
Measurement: **3800** rpm
